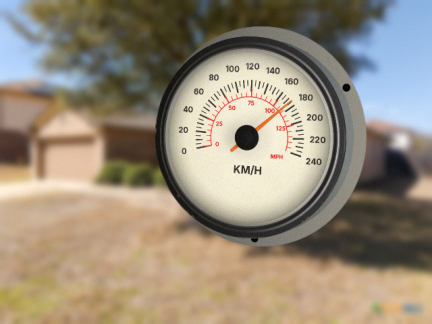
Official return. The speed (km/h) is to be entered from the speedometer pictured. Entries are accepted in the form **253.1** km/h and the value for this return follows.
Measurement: **175** km/h
